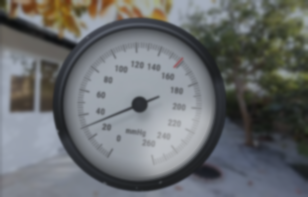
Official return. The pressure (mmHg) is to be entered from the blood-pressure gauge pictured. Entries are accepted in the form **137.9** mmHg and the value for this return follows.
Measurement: **30** mmHg
